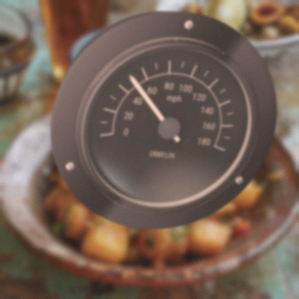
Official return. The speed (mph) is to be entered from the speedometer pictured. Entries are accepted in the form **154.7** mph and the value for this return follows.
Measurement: **50** mph
